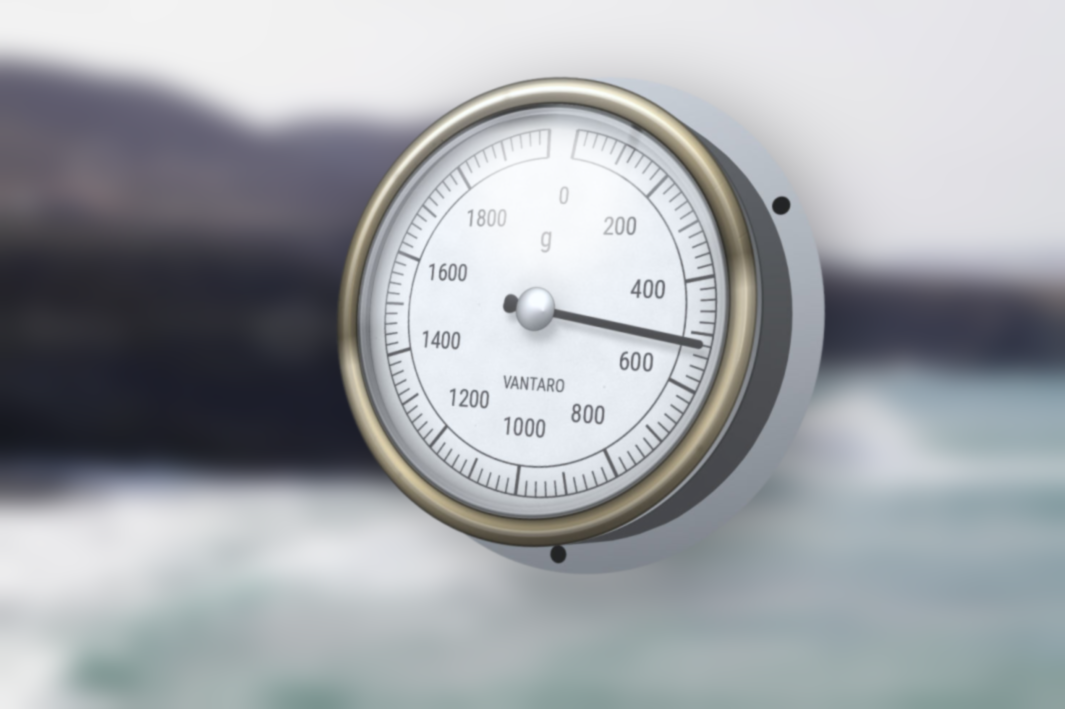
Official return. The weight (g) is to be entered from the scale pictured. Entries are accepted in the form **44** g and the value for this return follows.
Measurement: **520** g
